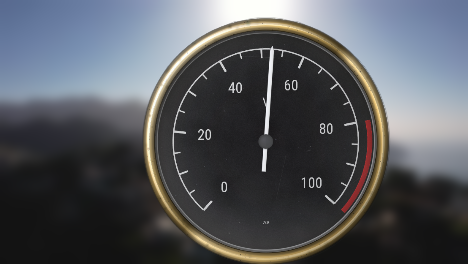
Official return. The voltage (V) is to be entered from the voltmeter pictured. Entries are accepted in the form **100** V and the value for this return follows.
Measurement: **52.5** V
